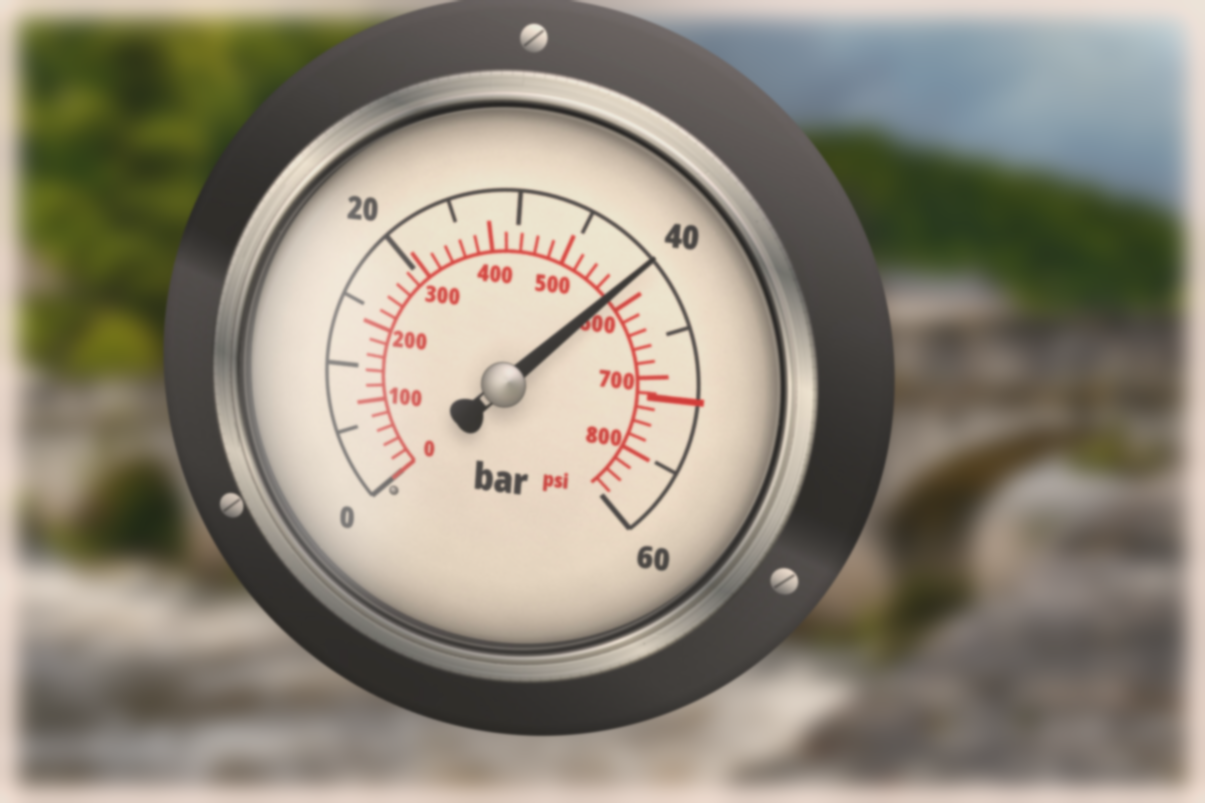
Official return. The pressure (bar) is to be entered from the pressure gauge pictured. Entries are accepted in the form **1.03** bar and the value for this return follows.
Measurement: **40** bar
